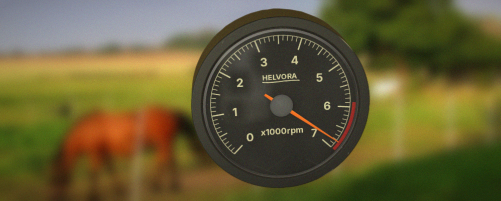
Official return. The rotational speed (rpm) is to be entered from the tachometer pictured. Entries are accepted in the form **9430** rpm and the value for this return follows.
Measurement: **6800** rpm
